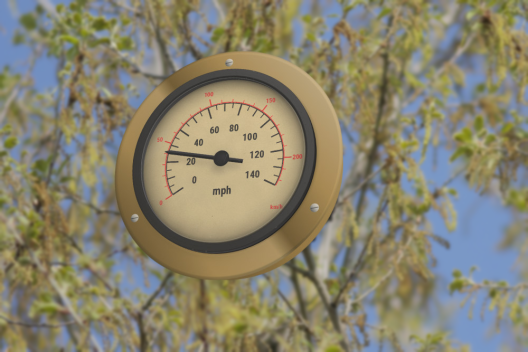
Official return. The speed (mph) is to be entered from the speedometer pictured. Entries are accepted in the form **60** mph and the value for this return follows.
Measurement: **25** mph
